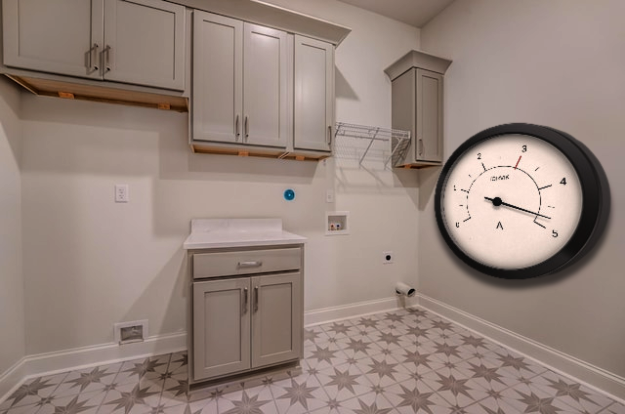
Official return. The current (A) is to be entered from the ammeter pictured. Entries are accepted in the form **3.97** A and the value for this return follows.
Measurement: **4.75** A
